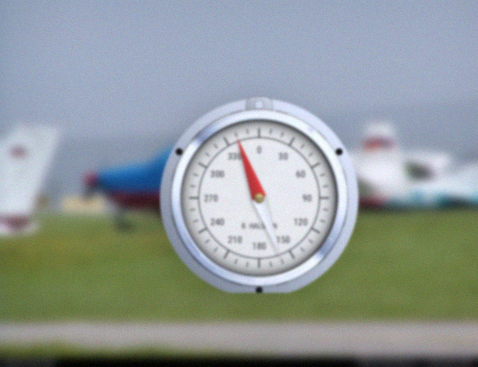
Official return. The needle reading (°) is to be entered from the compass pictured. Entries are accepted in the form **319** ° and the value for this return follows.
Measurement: **340** °
